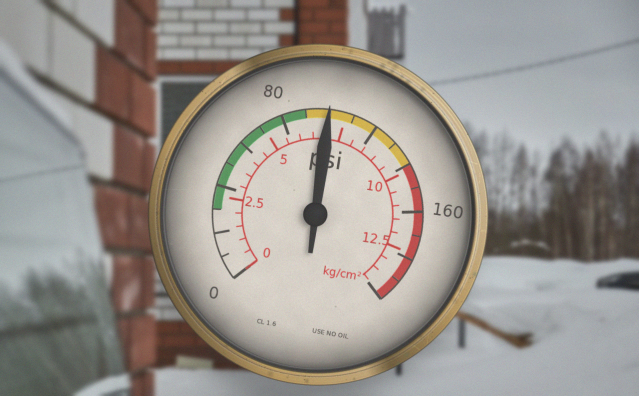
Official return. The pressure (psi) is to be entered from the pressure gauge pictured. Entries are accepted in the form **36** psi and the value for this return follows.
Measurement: **100** psi
